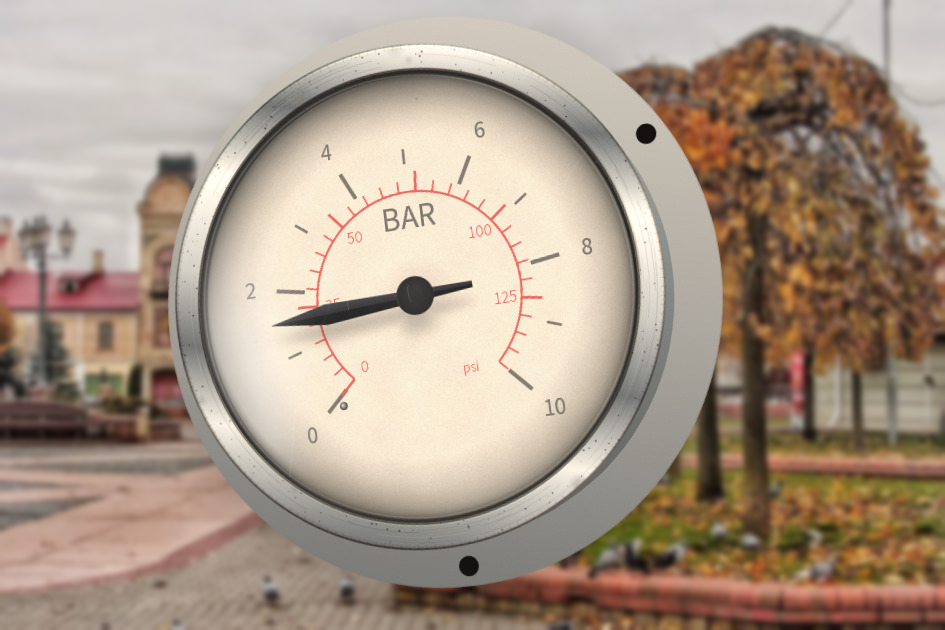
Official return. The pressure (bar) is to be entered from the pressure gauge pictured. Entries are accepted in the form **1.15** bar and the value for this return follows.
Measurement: **1.5** bar
